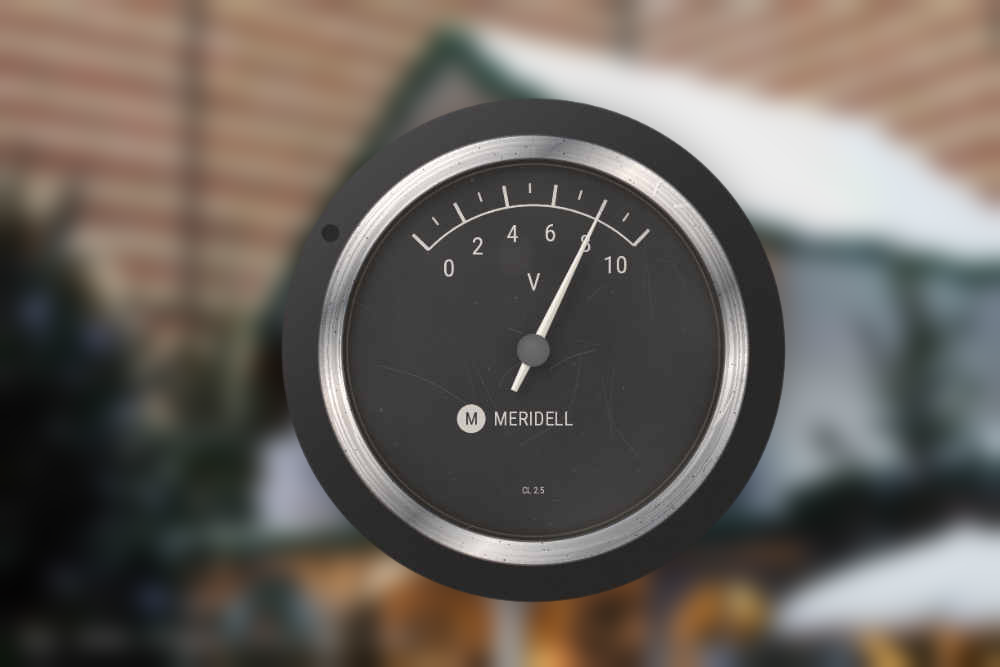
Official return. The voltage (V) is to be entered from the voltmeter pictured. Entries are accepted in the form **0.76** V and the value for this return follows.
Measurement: **8** V
